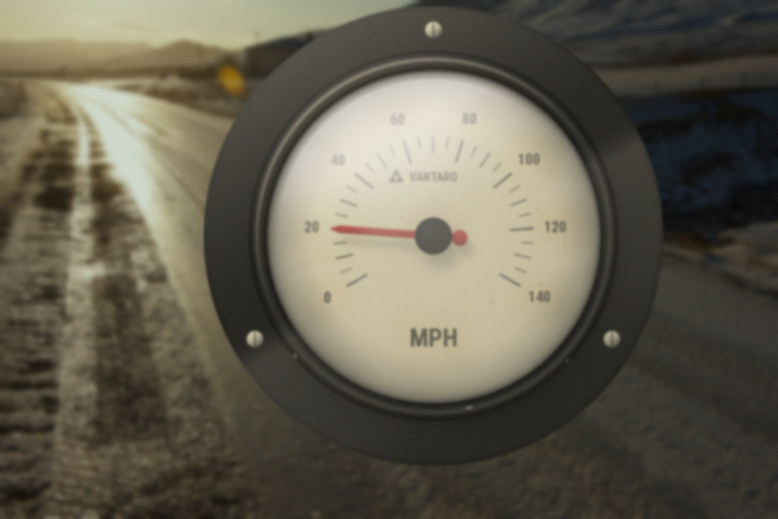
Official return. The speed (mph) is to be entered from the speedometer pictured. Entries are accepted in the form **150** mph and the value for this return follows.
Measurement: **20** mph
